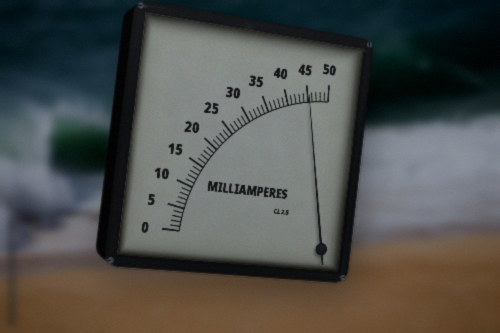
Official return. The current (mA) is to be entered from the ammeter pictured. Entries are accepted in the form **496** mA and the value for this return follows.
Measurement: **45** mA
